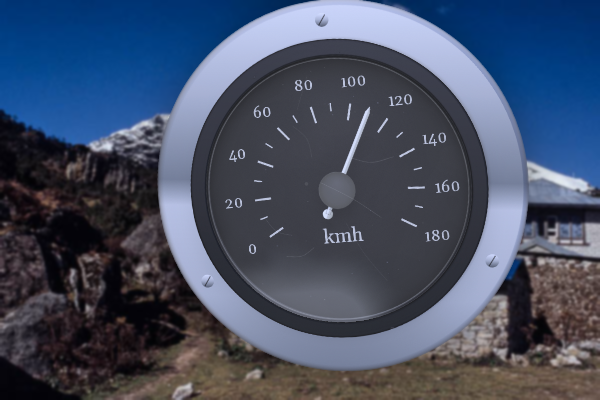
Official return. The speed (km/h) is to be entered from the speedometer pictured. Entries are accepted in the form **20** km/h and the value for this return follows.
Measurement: **110** km/h
